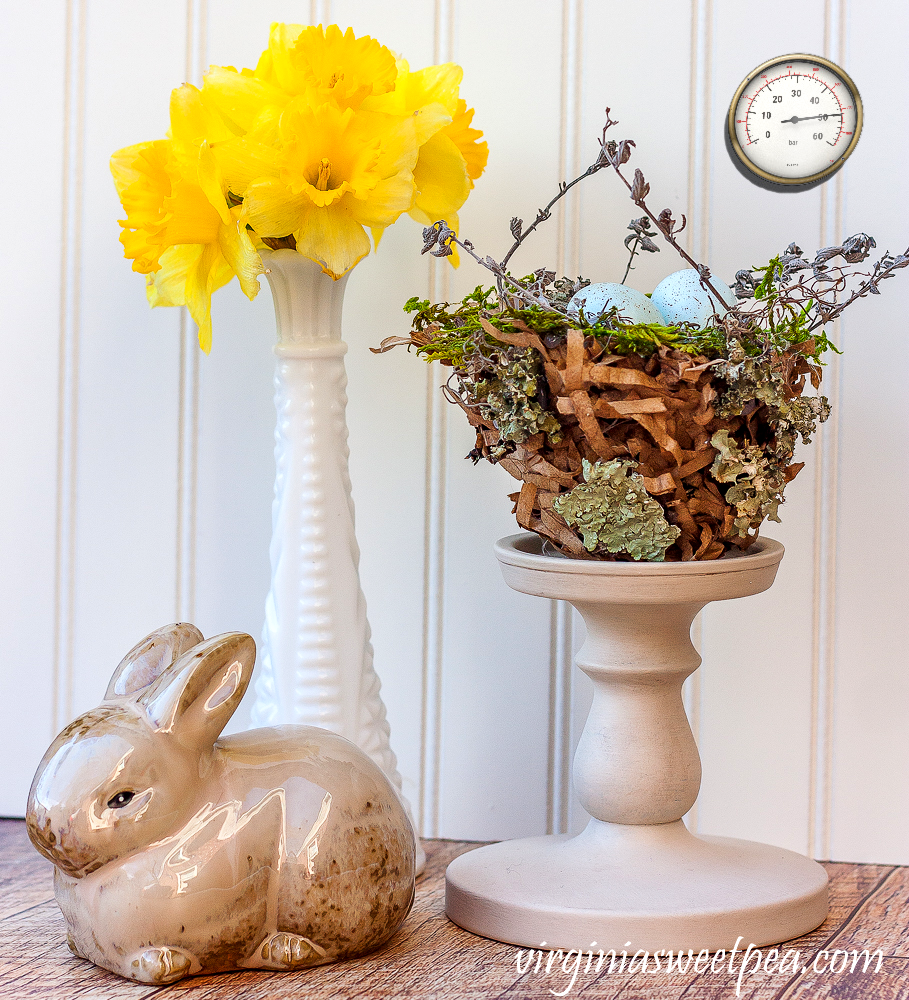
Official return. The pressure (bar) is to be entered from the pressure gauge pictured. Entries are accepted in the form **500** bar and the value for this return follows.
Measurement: **50** bar
